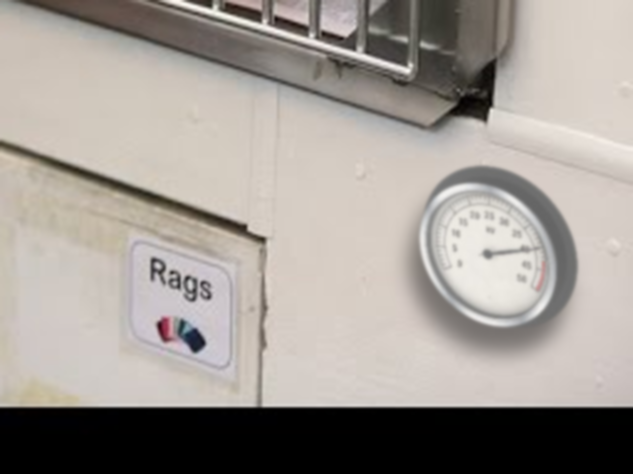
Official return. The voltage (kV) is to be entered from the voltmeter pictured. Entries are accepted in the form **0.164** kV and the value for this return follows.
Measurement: **40** kV
